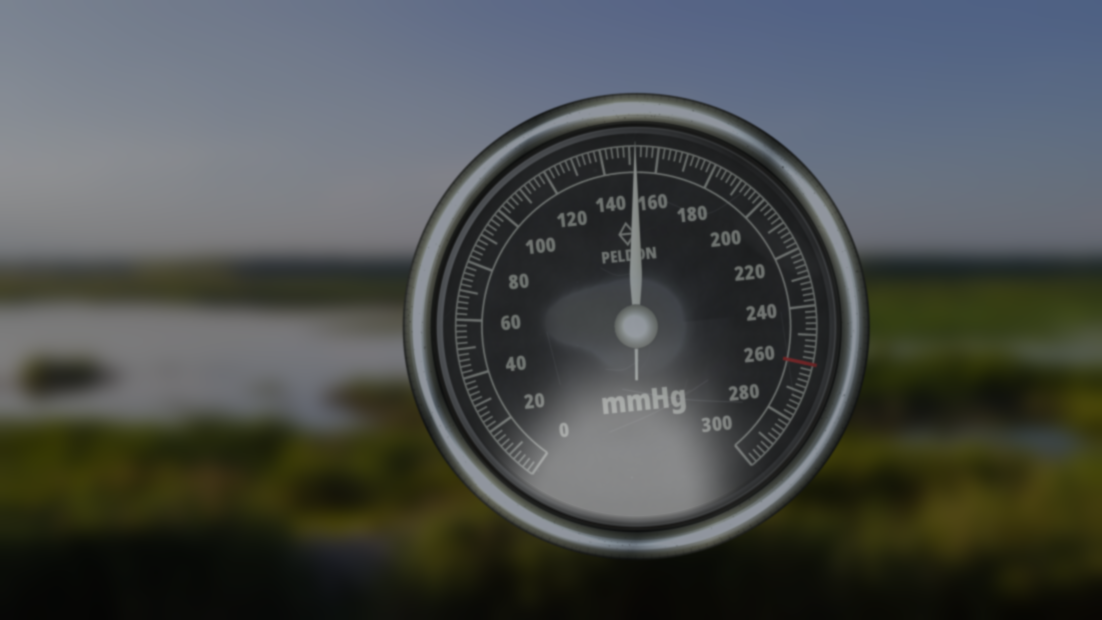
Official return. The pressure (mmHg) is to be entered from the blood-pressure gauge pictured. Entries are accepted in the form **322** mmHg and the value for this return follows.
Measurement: **152** mmHg
